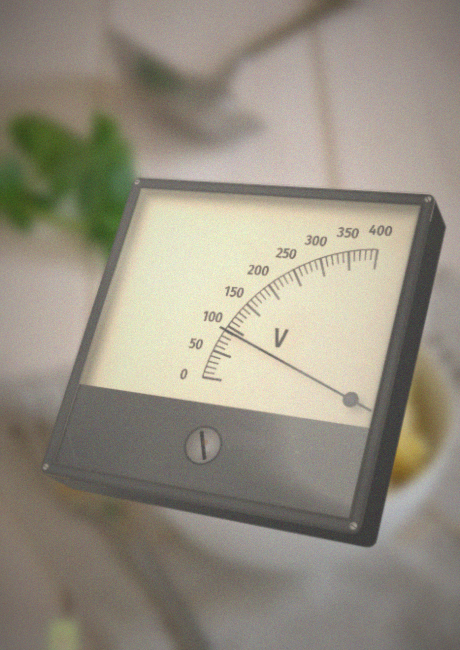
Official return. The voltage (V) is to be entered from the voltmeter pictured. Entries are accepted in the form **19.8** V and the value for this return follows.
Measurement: **90** V
